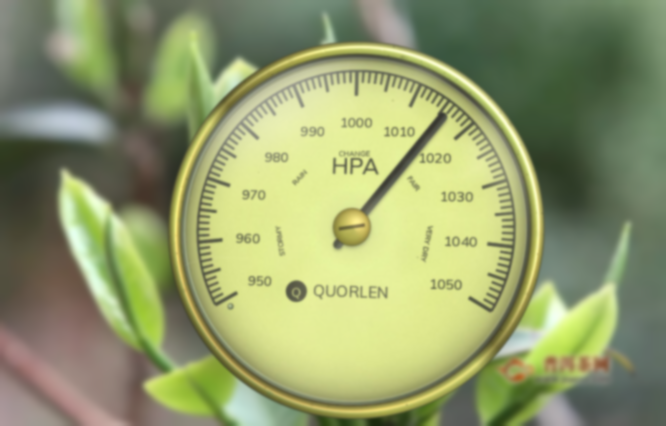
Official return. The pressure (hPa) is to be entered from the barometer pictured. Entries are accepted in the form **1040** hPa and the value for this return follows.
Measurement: **1016** hPa
